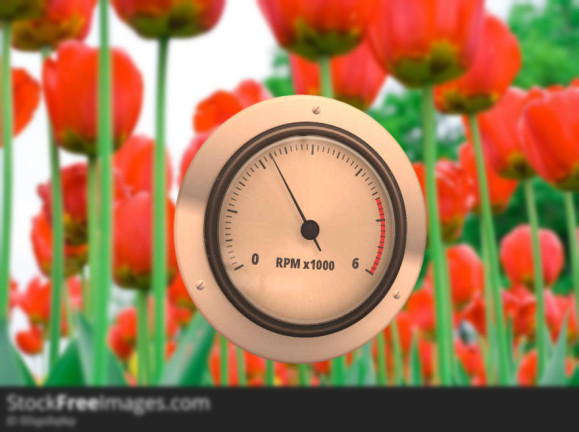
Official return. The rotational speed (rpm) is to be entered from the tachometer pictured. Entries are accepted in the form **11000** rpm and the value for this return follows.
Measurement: **2200** rpm
